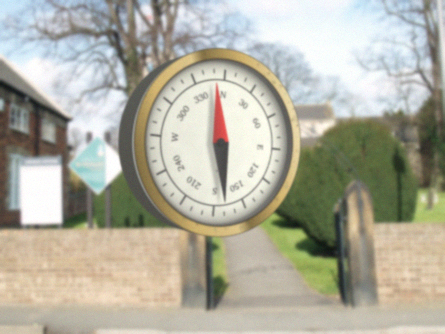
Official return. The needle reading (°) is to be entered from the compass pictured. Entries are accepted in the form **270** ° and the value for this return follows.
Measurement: **350** °
